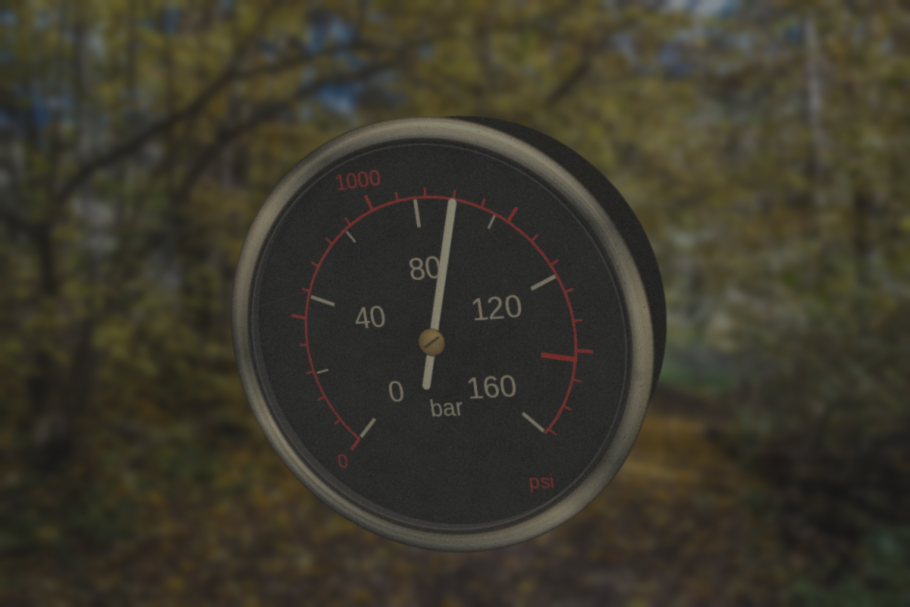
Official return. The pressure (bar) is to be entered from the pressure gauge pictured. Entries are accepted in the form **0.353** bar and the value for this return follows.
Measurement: **90** bar
